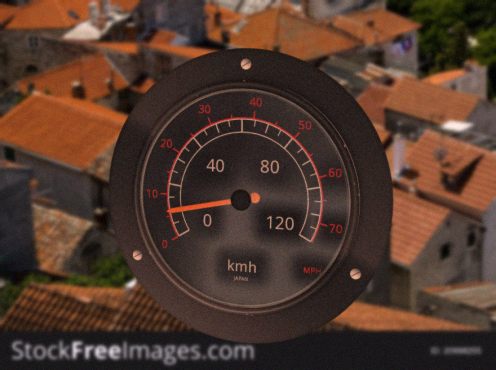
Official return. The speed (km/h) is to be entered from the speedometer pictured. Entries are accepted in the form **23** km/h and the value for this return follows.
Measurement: **10** km/h
